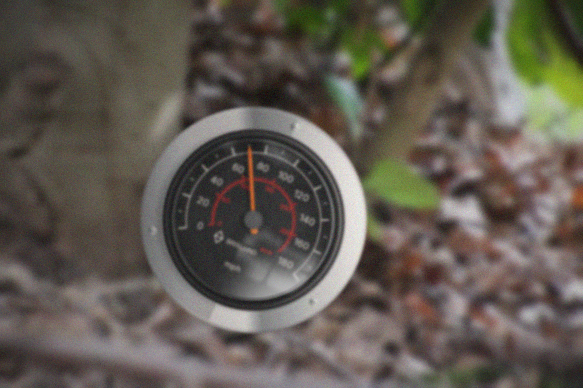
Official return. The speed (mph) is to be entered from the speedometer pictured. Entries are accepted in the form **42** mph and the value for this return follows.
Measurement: **70** mph
